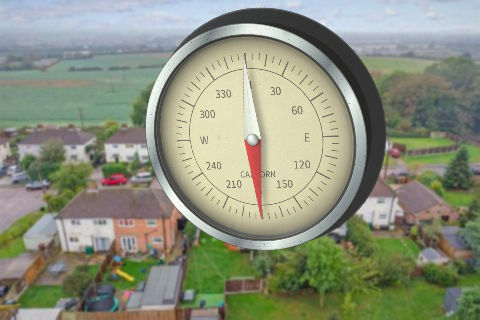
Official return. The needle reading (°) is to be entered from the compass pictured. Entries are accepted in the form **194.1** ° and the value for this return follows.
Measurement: **180** °
